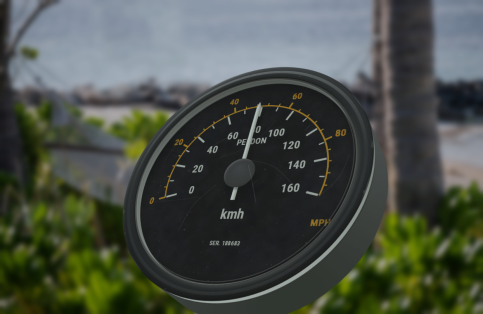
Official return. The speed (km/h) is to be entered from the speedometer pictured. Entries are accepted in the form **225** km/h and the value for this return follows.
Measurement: **80** km/h
